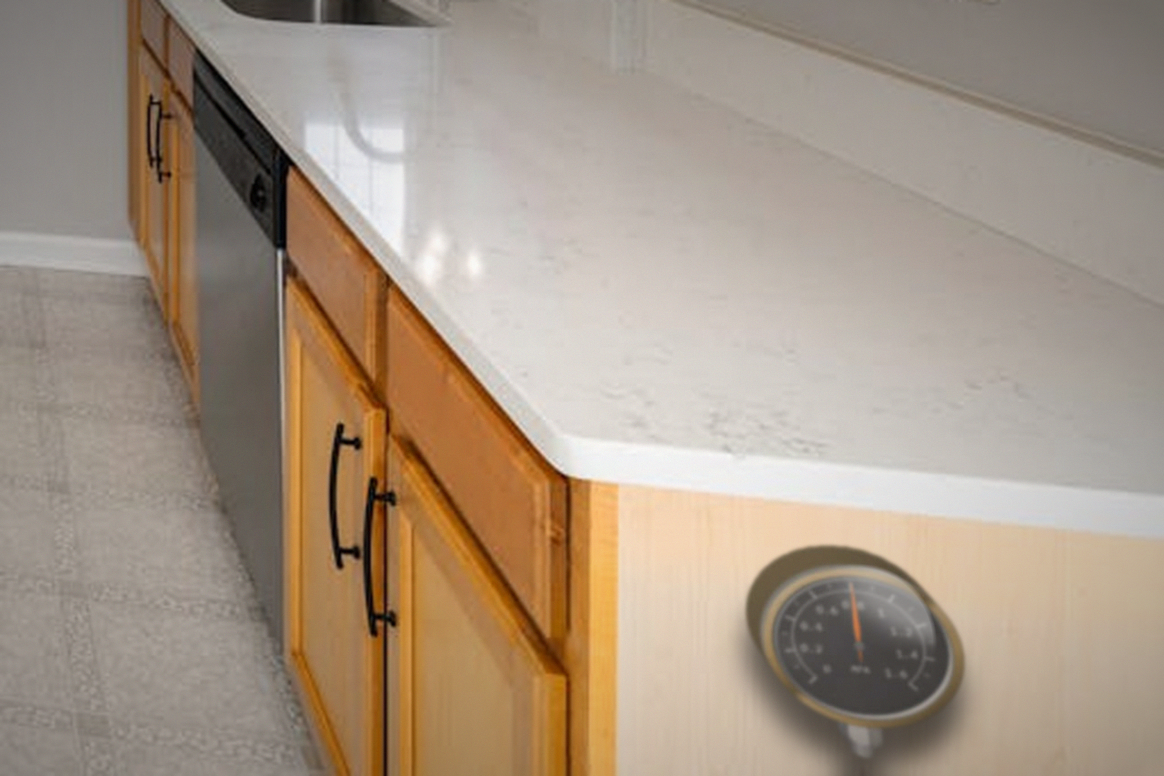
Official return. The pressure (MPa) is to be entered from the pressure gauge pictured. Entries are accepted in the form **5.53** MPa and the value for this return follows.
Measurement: **0.8** MPa
